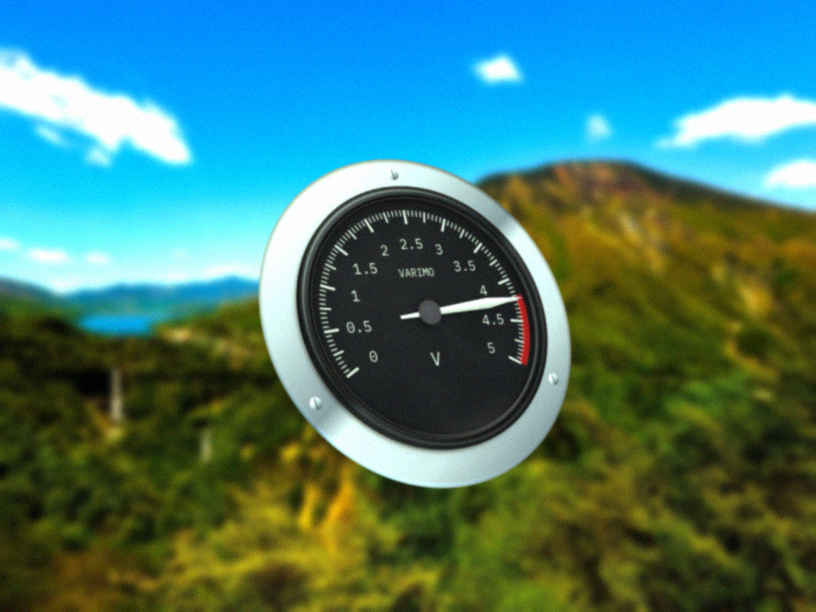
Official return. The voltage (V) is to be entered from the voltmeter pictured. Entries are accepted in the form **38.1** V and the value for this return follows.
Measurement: **4.25** V
